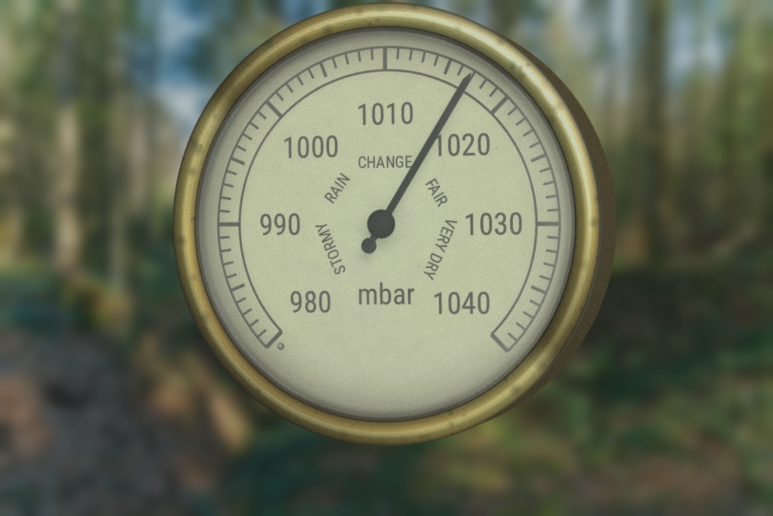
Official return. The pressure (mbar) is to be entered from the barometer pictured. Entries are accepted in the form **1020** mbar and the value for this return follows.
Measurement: **1017** mbar
